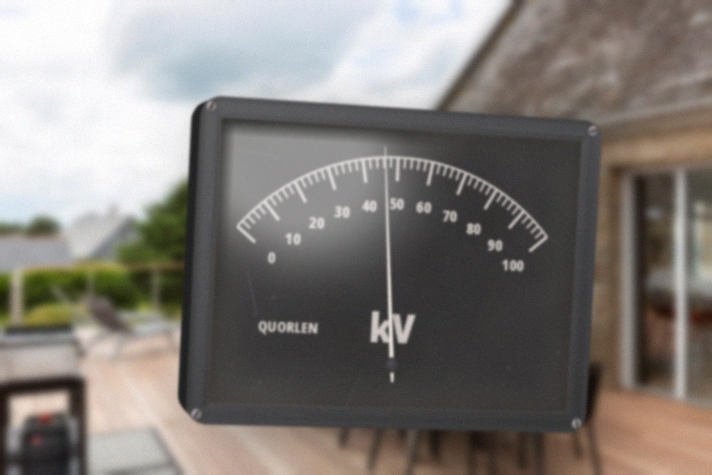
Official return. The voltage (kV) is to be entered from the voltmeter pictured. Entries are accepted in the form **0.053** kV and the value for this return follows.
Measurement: **46** kV
